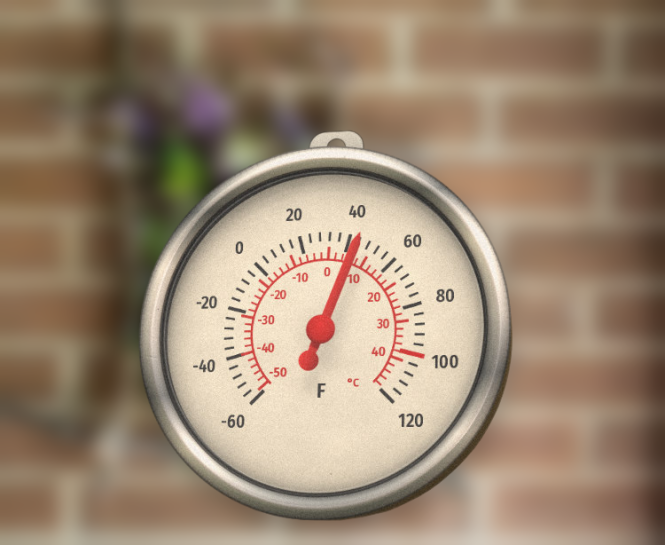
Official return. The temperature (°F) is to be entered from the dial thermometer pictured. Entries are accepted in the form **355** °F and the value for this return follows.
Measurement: **44** °F
